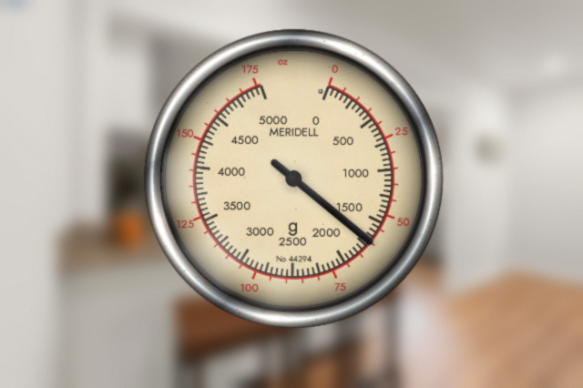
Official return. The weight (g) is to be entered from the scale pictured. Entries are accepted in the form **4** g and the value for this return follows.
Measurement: **1700** g
